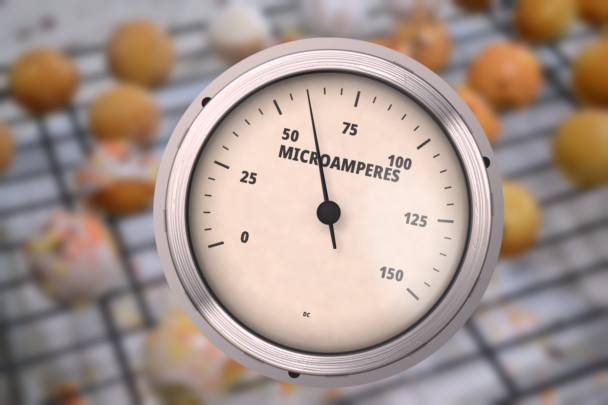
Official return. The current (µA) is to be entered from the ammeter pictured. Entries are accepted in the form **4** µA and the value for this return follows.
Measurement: **60** µA
